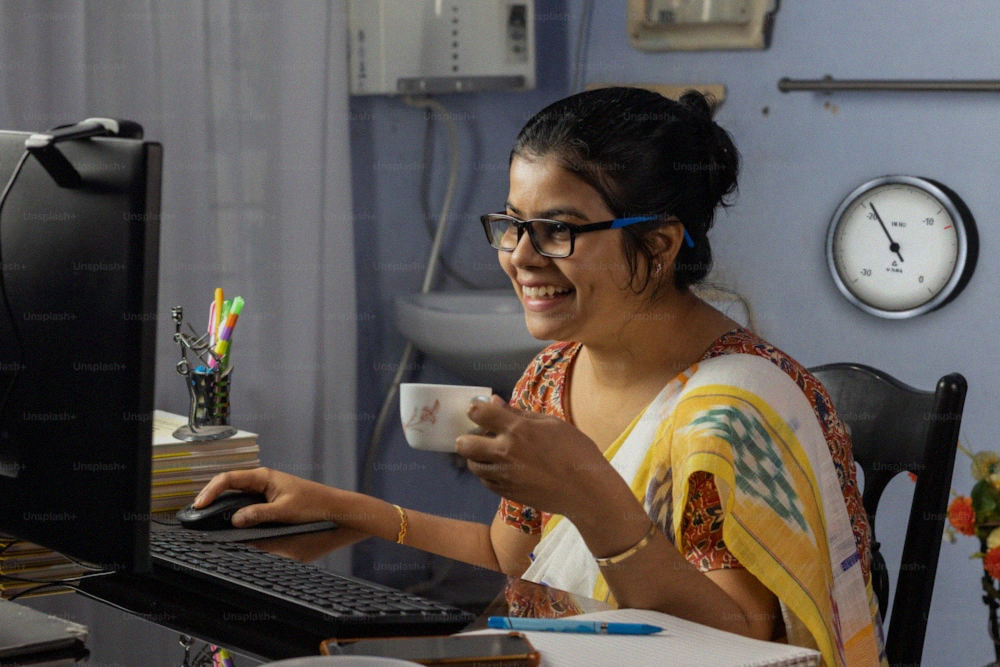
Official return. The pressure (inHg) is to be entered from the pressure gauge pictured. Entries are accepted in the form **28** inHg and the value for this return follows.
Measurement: **-19** inHg
